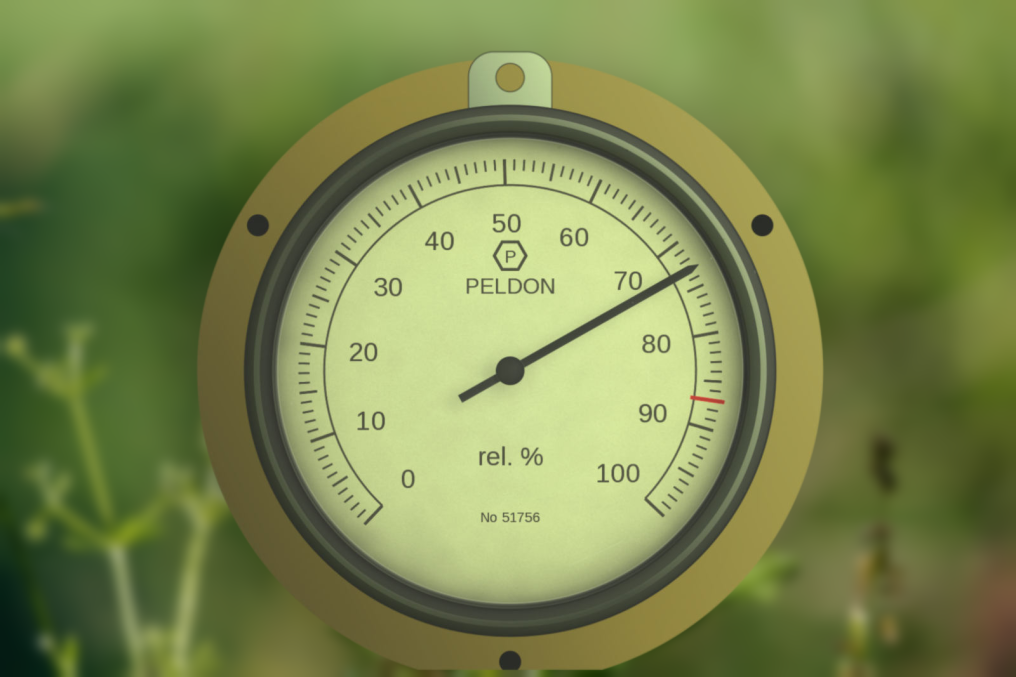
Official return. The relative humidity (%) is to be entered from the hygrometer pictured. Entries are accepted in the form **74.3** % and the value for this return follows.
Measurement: **73** %
